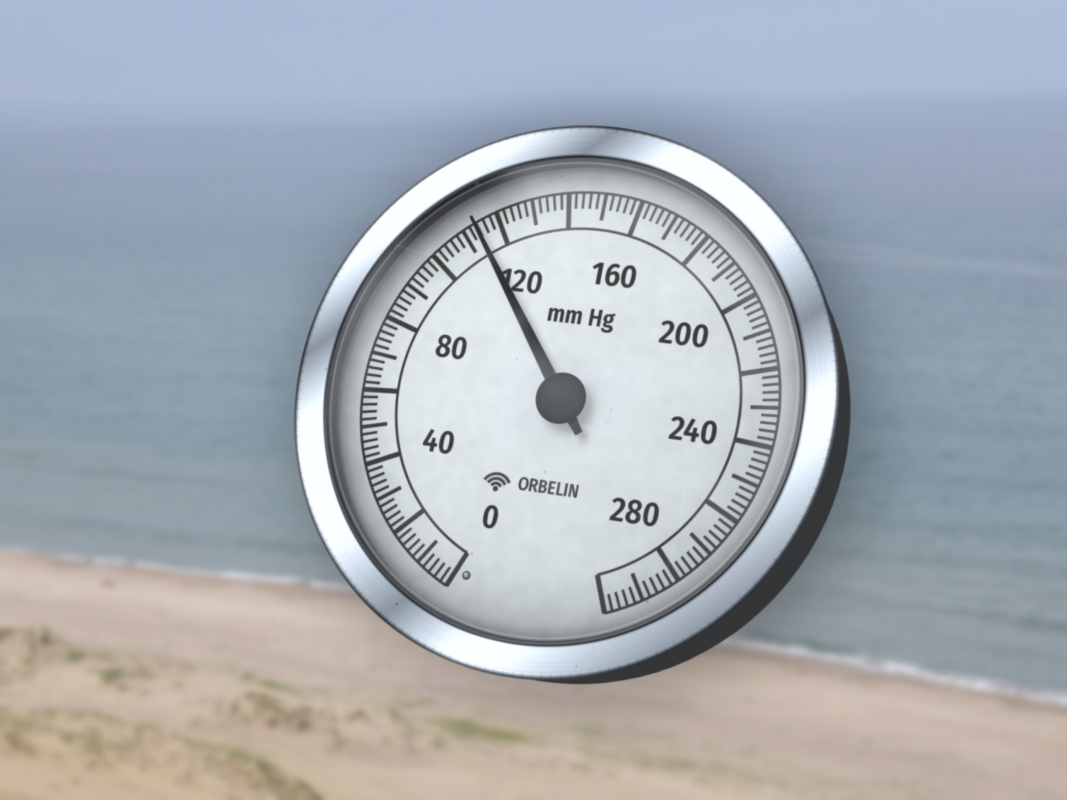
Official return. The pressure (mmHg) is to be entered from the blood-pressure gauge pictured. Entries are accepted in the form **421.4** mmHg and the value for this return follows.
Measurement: **114** mmHg
